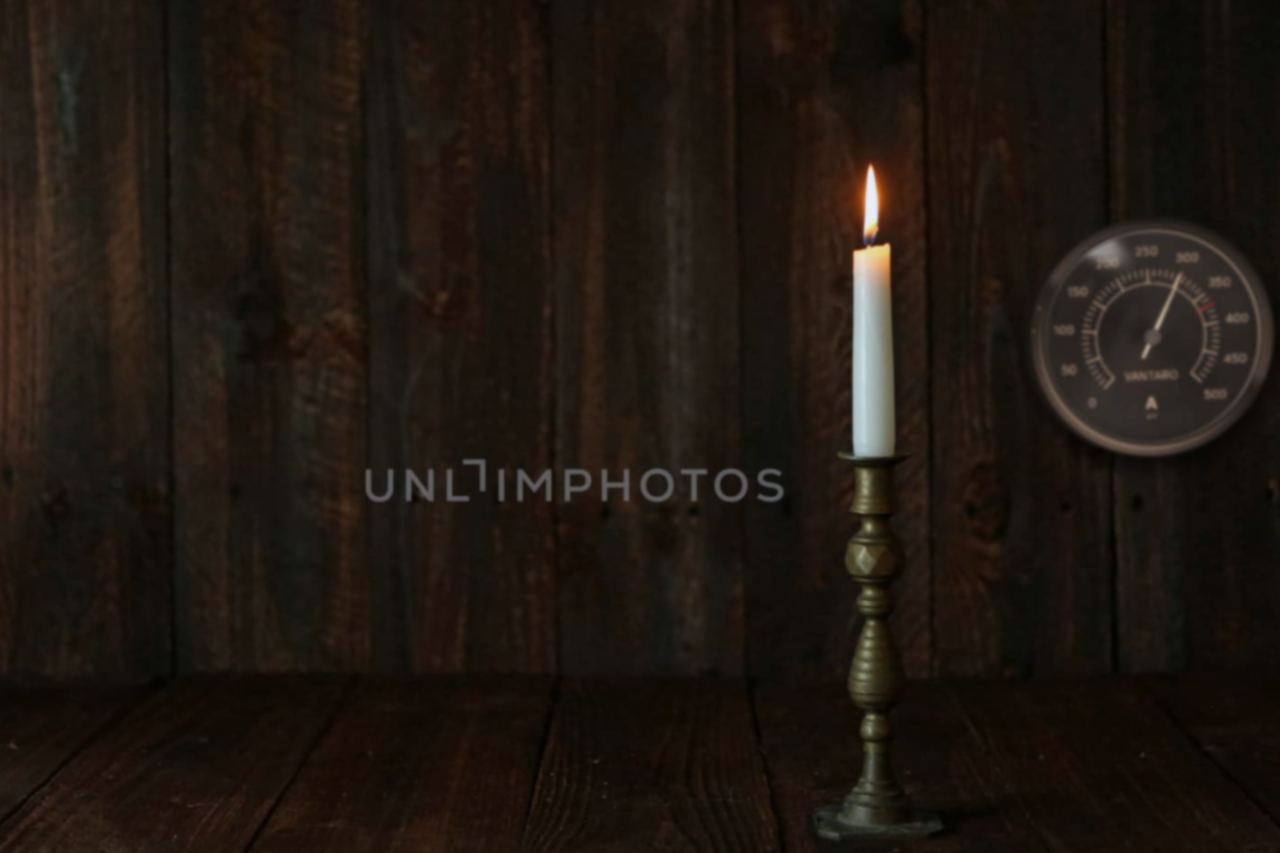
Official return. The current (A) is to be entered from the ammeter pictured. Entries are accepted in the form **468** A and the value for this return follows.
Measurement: **300** A
